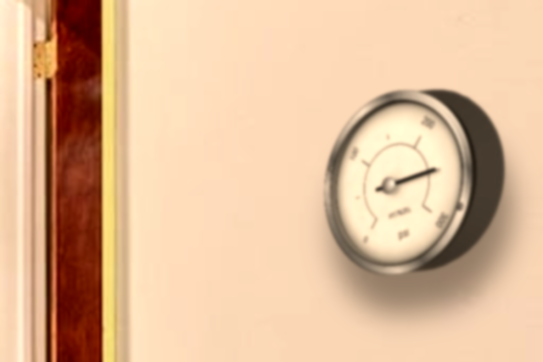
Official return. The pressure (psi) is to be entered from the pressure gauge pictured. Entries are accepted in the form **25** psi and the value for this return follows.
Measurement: **250** psi
